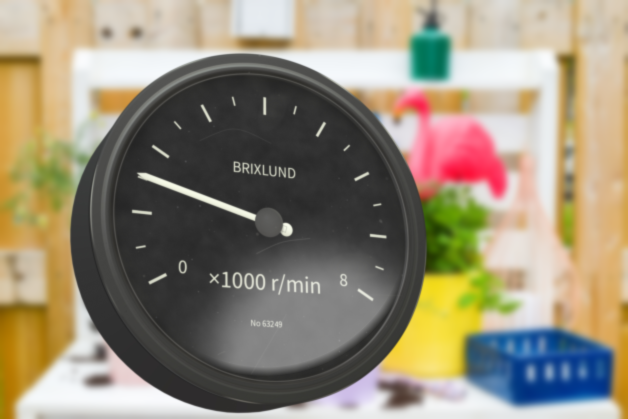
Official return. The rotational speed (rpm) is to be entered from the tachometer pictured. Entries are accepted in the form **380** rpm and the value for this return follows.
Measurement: **1500** rpm
